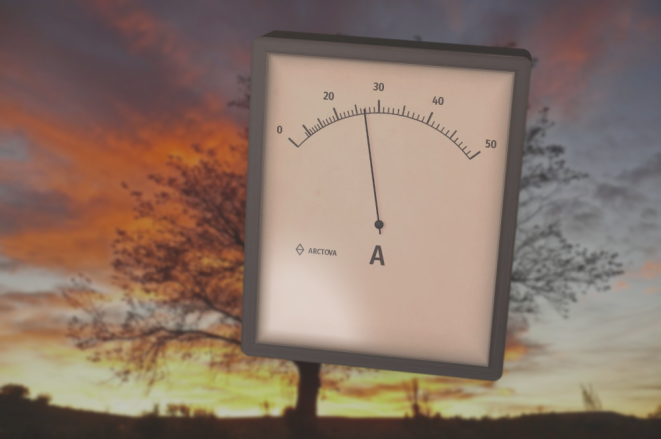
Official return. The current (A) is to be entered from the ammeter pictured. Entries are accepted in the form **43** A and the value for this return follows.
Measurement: **27** A
